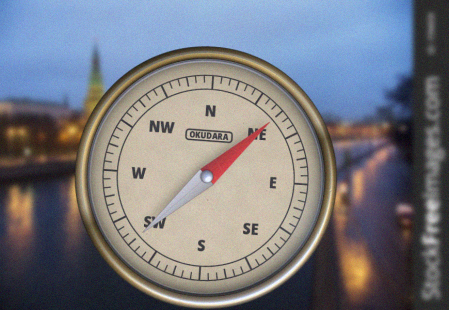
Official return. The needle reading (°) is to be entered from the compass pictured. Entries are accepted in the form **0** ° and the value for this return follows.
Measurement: **45** °
